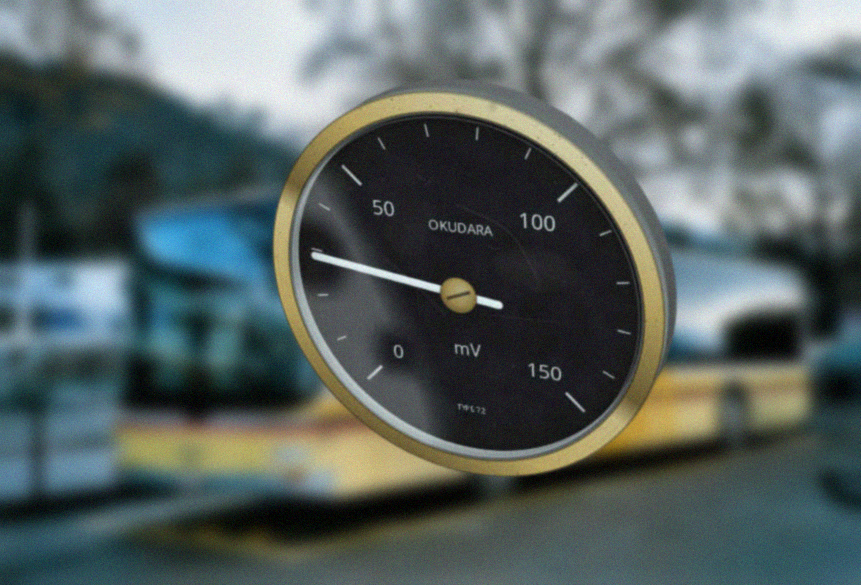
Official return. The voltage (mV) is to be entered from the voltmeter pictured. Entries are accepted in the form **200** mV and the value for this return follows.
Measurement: **30** mV
